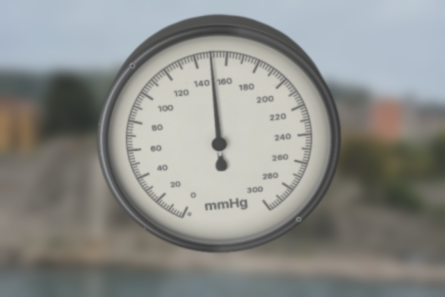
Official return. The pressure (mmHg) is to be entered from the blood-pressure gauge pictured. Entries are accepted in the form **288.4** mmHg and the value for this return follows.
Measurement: **150** mmHg
